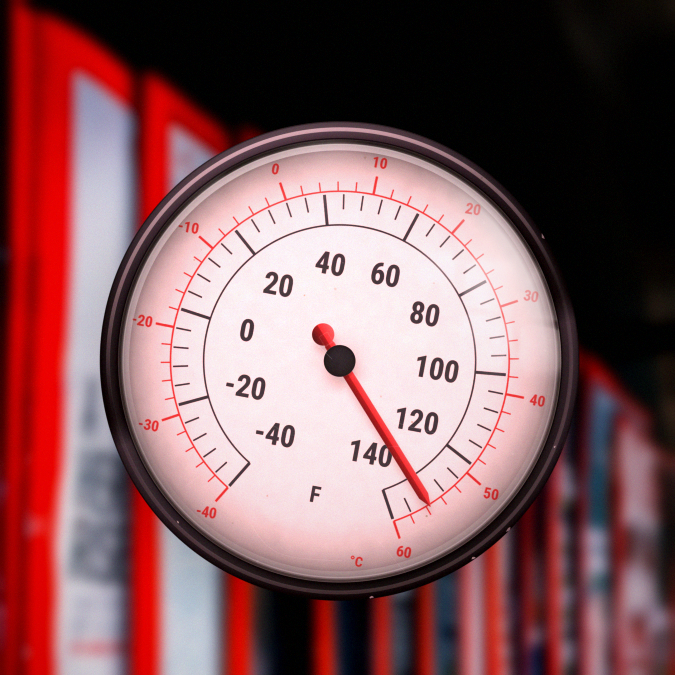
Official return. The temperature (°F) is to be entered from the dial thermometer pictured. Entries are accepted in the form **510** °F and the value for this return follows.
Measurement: **132** °F
